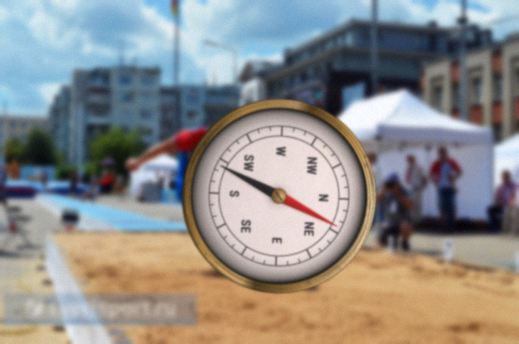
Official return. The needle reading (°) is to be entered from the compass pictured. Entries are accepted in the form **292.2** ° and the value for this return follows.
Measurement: **25** °
